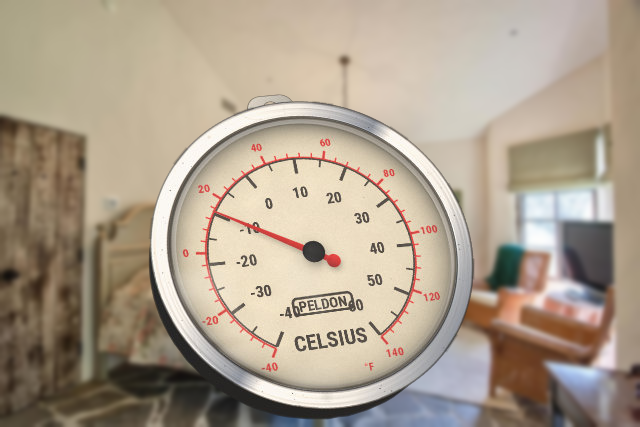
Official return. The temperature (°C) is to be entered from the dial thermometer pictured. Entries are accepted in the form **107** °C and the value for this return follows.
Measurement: **-10** °C
